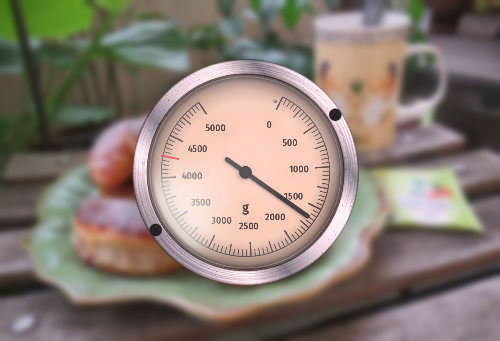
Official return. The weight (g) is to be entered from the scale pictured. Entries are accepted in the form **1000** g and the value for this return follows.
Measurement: **1650** g
